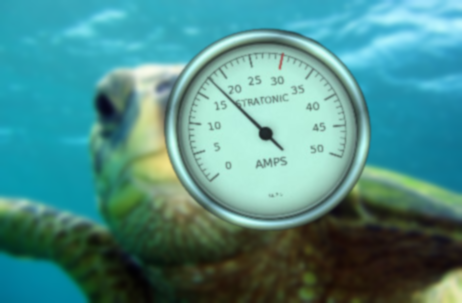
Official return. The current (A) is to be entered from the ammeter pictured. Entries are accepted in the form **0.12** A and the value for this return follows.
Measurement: **18** A
